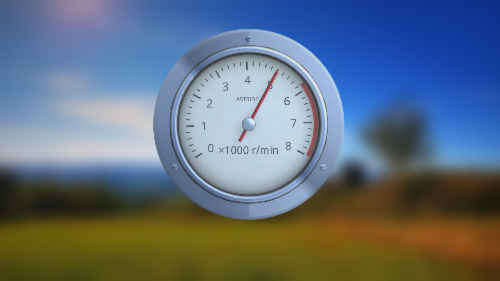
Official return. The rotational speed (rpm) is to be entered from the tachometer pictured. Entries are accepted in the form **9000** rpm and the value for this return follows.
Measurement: **5000** rpm
